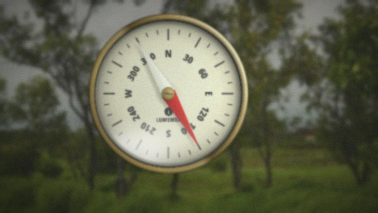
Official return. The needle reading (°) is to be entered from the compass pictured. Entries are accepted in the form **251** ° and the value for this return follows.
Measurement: **150** °
